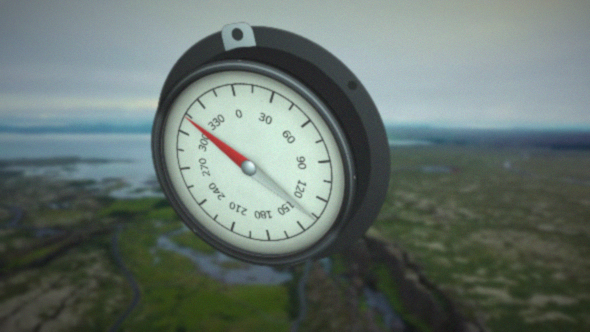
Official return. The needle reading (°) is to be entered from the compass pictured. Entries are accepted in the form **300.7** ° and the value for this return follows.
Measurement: **315** °
